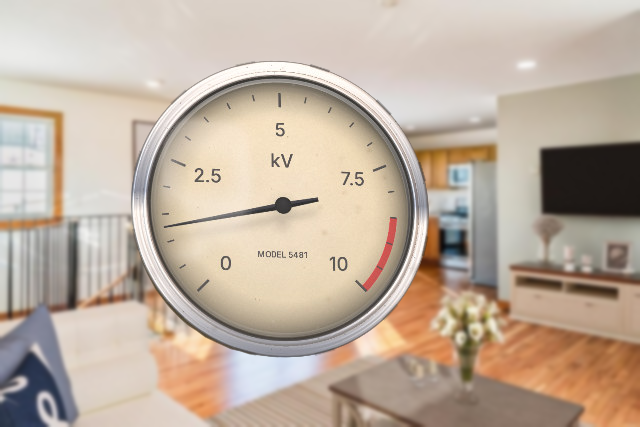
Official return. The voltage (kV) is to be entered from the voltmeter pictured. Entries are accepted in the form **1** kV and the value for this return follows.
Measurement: **1.25** kV
